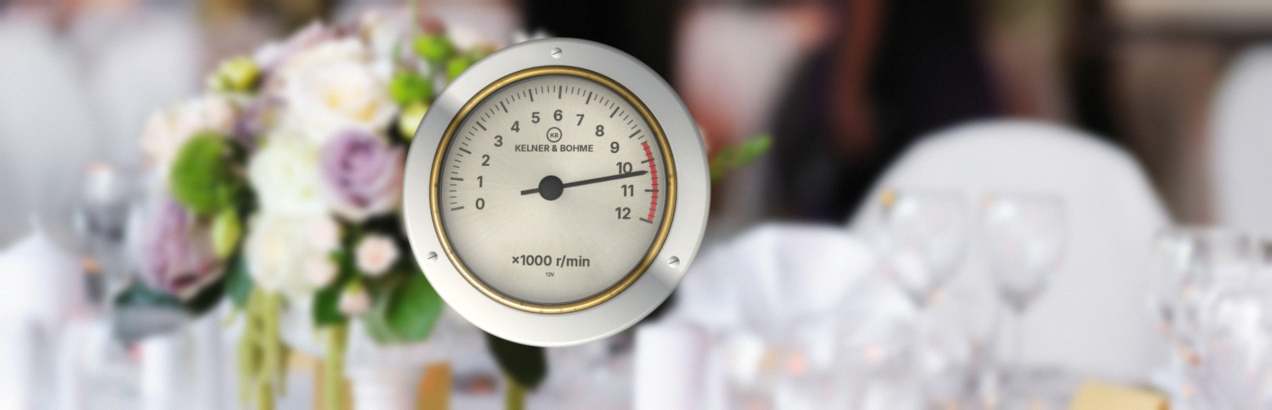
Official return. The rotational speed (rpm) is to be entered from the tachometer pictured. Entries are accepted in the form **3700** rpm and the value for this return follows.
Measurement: **10400** rpm
